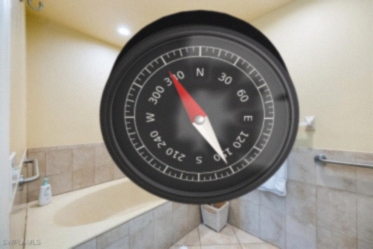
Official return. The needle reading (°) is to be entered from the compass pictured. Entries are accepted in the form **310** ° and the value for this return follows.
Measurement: **330** °
